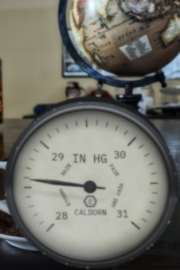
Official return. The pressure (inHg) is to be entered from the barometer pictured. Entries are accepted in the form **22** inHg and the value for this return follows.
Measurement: **28.6** inHg
